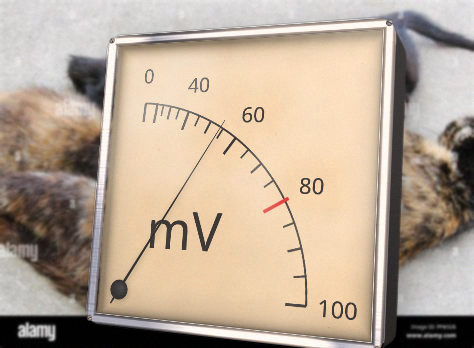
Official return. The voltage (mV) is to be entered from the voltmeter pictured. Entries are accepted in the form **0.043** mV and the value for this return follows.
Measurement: **55** mV
